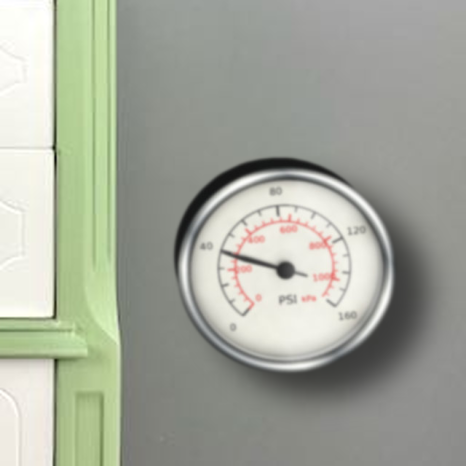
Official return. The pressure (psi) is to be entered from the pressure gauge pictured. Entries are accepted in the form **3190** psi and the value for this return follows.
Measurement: **40** psi
